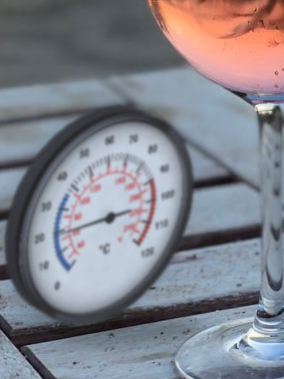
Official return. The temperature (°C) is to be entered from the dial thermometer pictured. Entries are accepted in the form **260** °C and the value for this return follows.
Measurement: **20** °C
